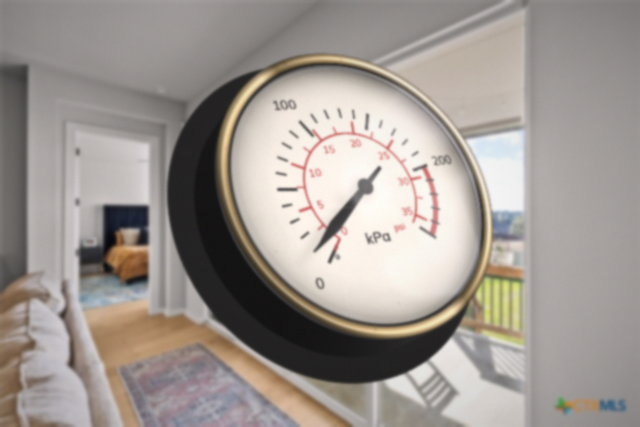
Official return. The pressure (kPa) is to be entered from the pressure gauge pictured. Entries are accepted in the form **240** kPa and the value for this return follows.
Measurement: **10** kPa
